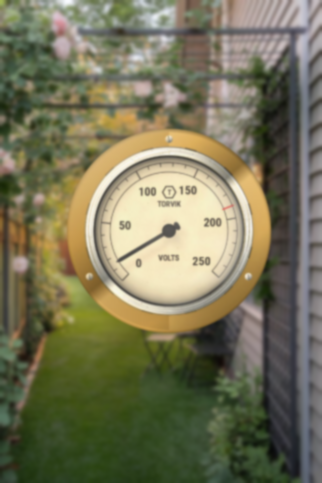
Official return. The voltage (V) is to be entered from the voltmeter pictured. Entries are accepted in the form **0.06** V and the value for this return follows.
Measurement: **15** V
